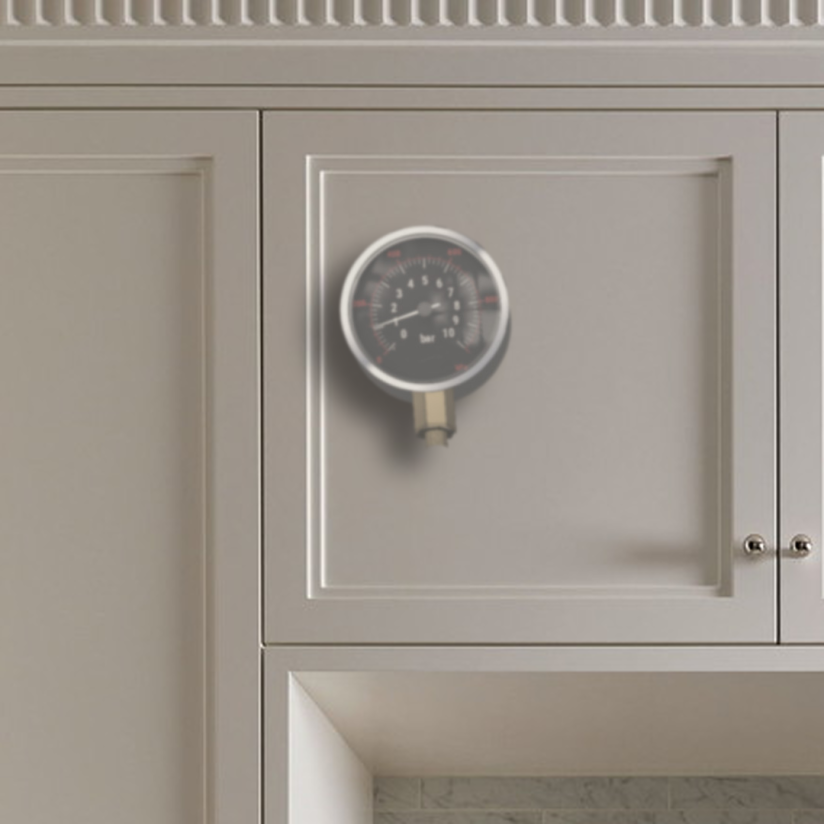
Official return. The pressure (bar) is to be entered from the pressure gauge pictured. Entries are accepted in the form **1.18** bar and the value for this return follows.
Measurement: **1** bar
